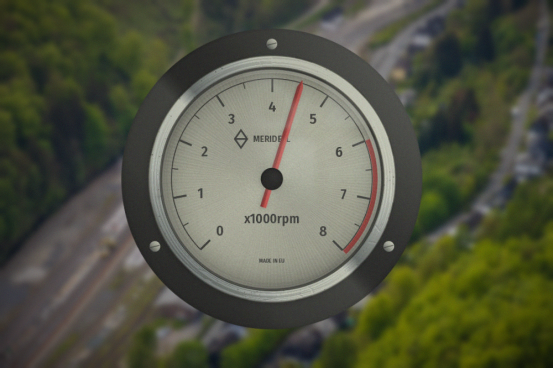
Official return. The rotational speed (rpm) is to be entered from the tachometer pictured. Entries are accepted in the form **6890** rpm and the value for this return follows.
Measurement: **4500** rpm
